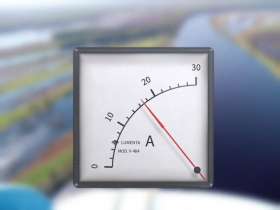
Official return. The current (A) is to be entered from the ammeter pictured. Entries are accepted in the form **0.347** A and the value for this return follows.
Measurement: **17** A
